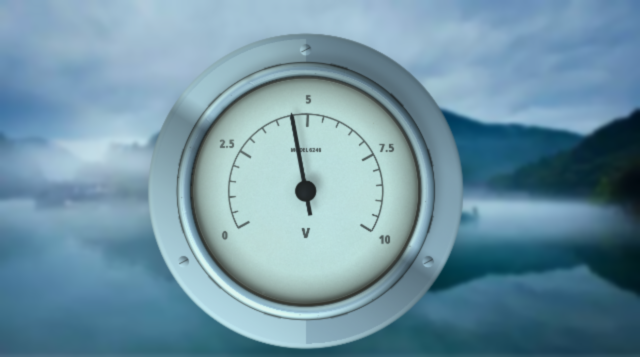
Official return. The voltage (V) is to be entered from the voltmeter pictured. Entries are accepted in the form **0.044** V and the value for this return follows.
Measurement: **4.5** V
